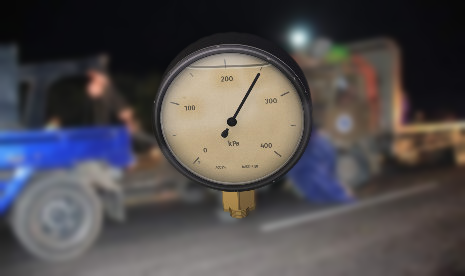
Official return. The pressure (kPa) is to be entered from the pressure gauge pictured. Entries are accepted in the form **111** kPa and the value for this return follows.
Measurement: **250** kPa
